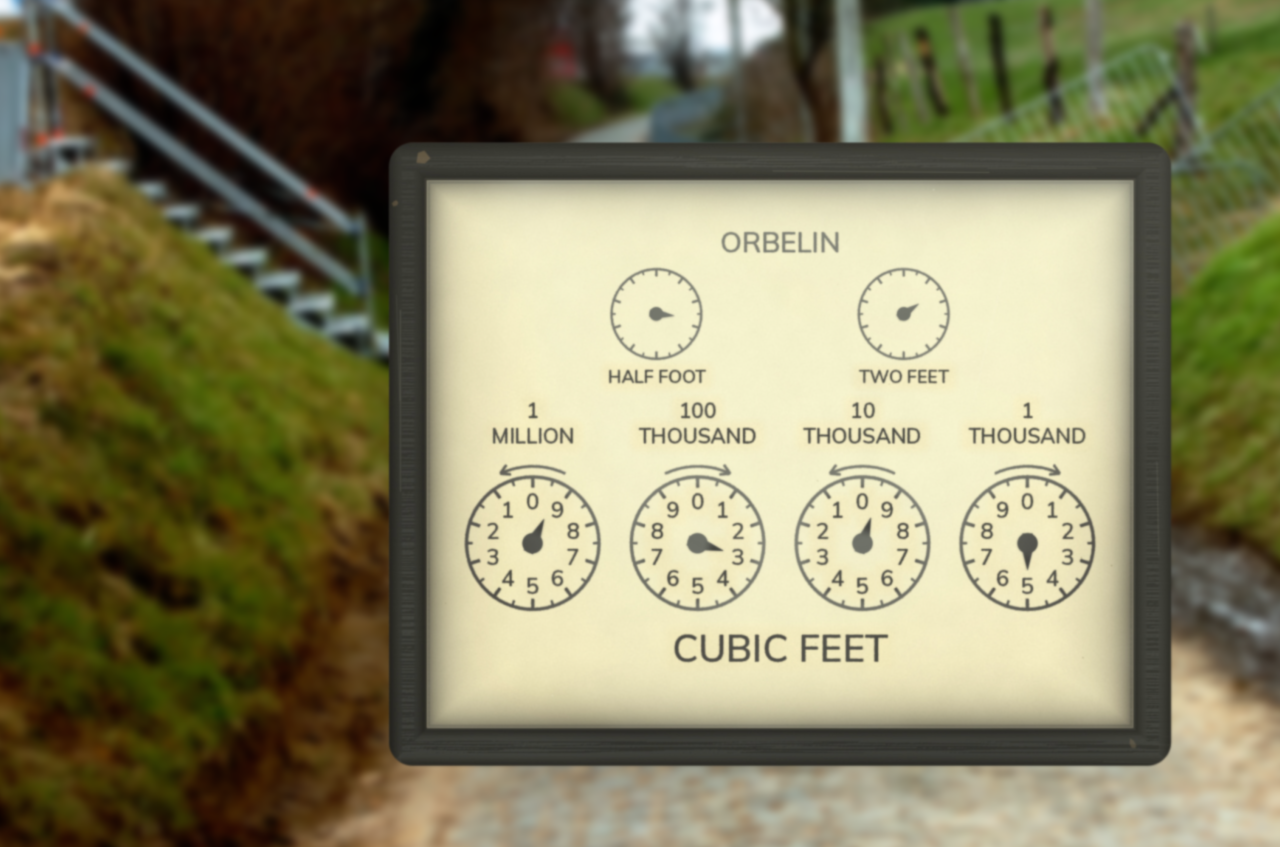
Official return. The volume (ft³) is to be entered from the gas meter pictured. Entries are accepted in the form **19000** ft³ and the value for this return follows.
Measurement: **929500** ft³
